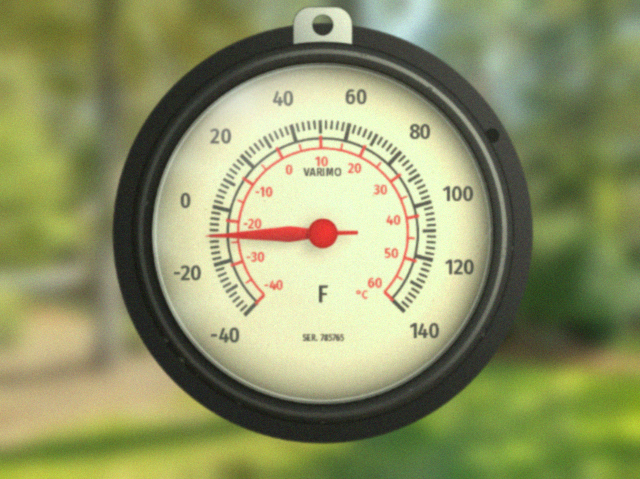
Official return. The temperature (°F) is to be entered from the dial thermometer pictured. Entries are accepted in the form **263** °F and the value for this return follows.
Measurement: **-10** °F
